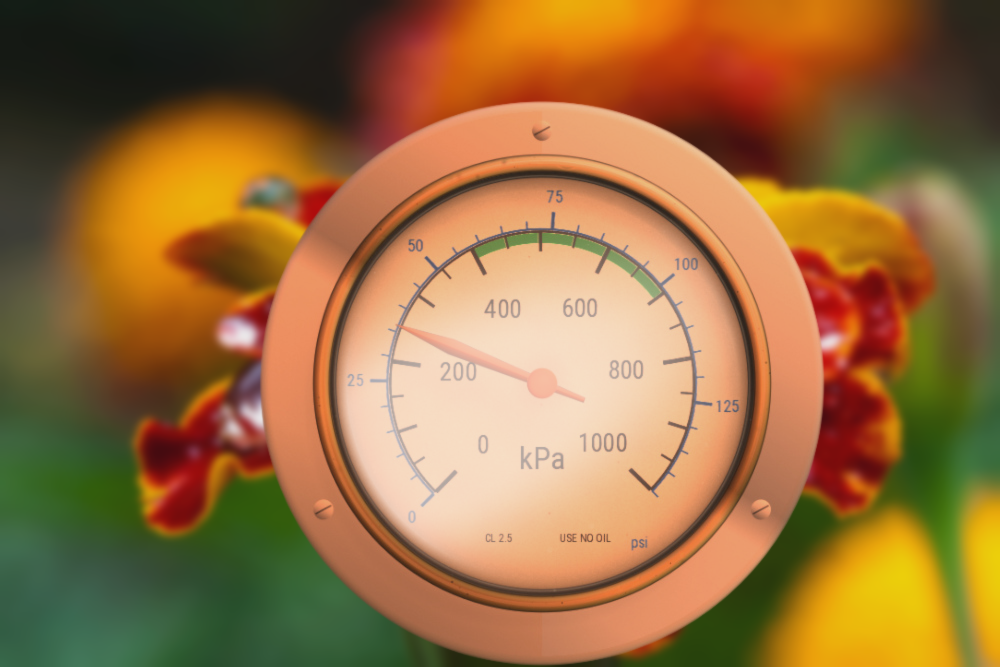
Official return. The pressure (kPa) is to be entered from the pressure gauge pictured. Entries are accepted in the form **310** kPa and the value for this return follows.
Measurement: **250** kPa
